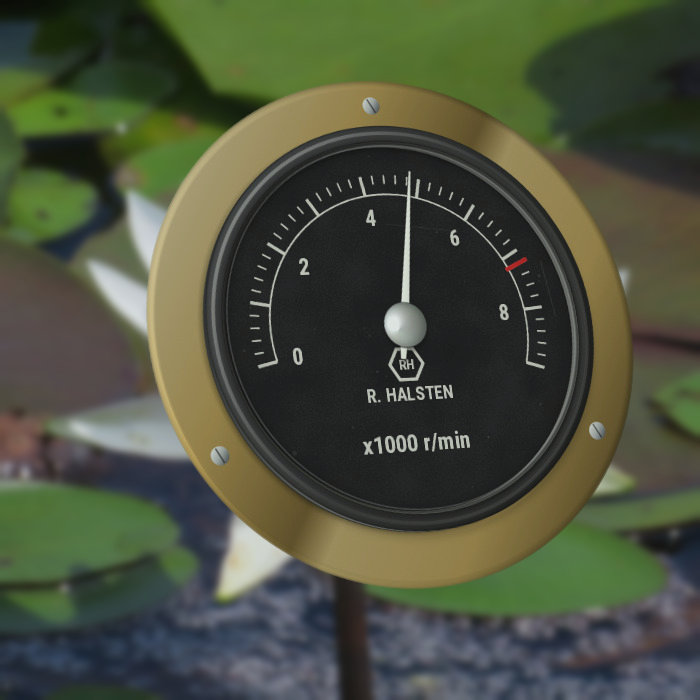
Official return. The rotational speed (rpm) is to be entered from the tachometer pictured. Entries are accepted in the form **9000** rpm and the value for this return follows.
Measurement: **4800** rpm
